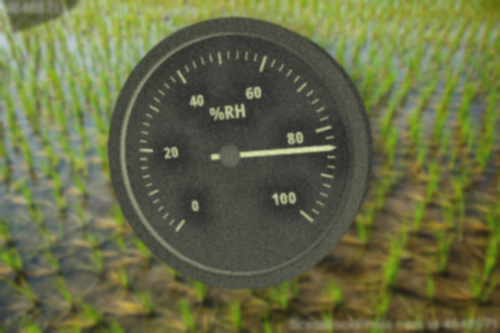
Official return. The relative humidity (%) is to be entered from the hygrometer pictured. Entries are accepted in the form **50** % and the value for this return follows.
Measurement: **84** %
